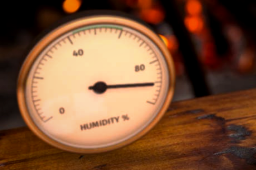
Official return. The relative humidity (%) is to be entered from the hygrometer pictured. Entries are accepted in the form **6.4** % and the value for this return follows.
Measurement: **90** %
